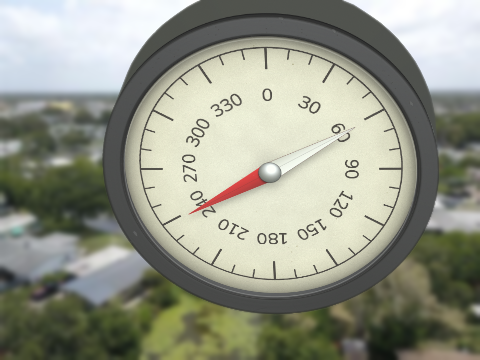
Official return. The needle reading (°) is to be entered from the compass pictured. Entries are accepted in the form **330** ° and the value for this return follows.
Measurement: **240** °
